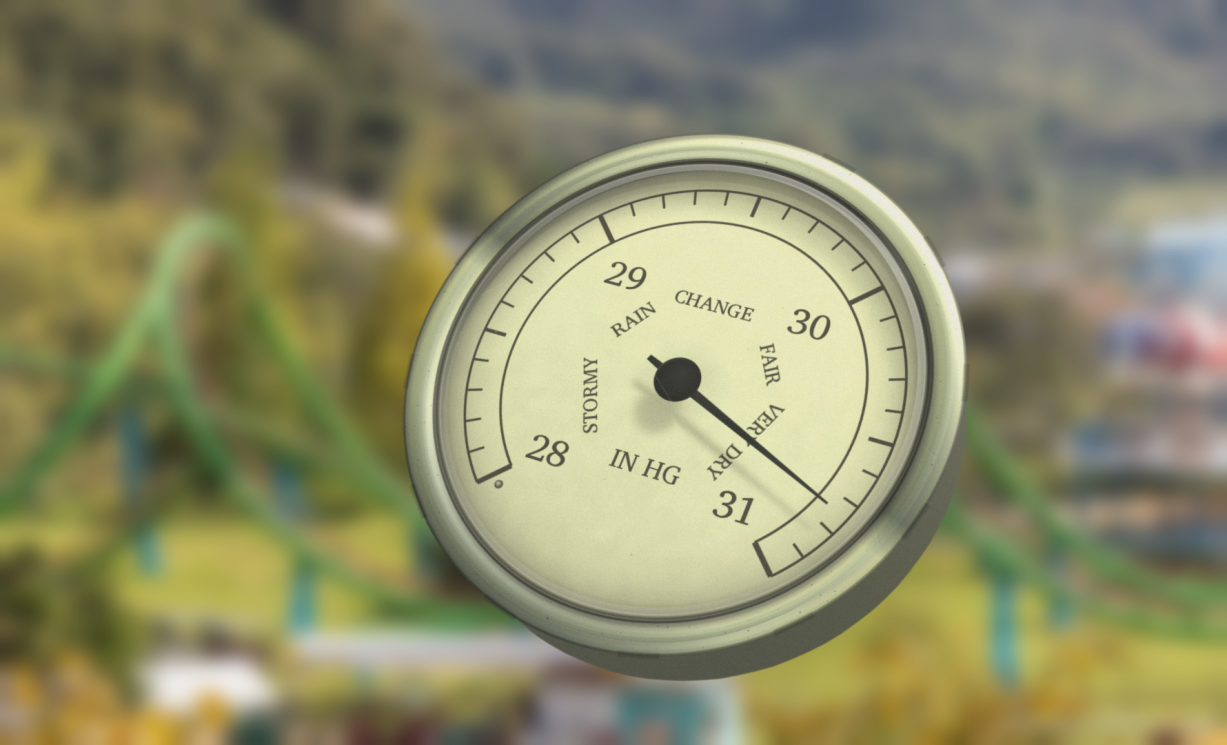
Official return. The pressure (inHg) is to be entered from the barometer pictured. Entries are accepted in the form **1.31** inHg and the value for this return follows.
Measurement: **30.75** inHg
